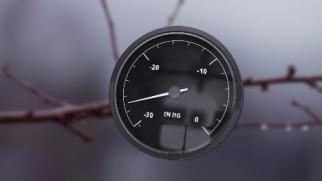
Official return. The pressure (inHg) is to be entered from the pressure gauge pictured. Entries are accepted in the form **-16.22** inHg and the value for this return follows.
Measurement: **-27** inHg
